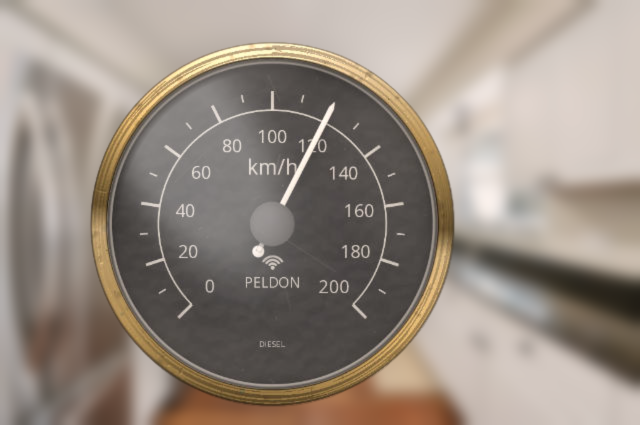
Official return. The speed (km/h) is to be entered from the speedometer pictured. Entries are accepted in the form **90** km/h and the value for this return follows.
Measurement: **120** km/h
